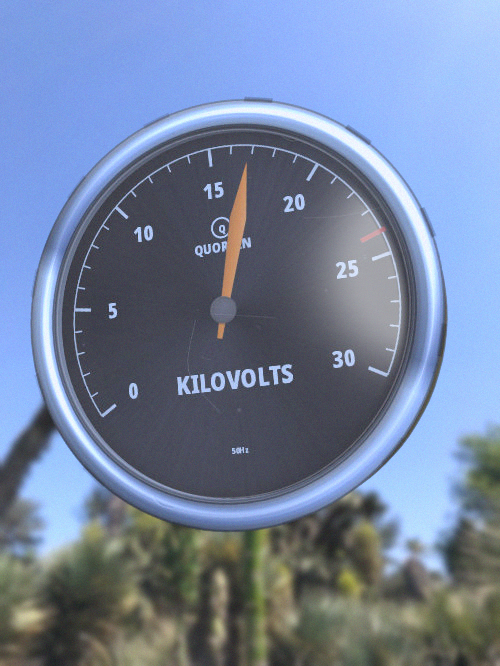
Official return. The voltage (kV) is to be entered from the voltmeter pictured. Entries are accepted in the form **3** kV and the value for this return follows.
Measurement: **17** kV
